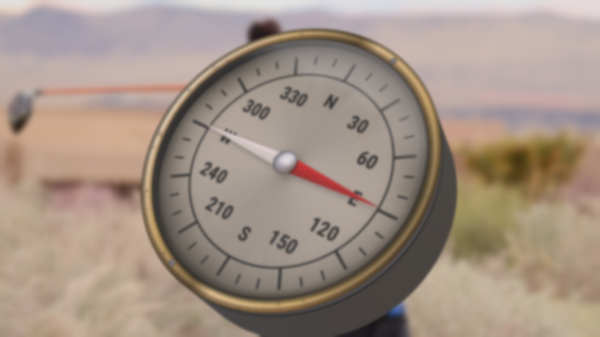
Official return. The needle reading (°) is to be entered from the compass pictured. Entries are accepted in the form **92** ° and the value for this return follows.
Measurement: **90** °
